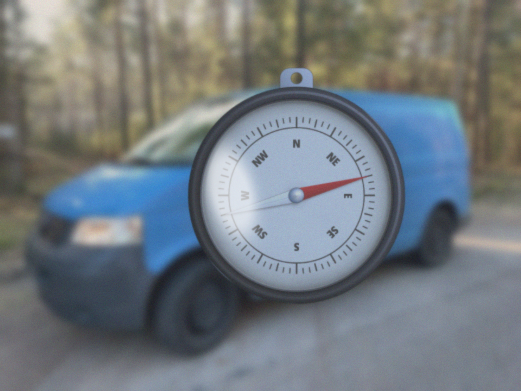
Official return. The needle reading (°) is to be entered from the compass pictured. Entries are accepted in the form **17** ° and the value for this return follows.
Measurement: **75** °
